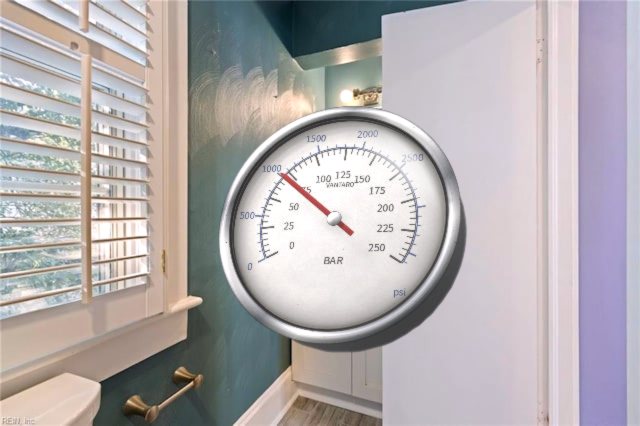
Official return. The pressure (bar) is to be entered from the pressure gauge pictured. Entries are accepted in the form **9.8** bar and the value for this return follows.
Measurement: **70** bar
